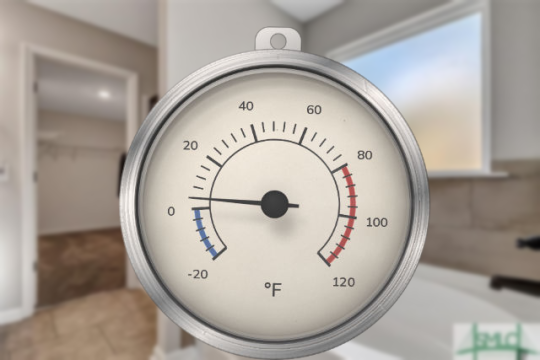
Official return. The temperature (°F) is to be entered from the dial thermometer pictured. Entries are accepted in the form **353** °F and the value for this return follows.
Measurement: **4** °F
